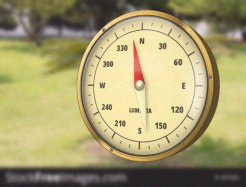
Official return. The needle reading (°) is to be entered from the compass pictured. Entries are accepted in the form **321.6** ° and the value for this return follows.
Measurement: **350** °
